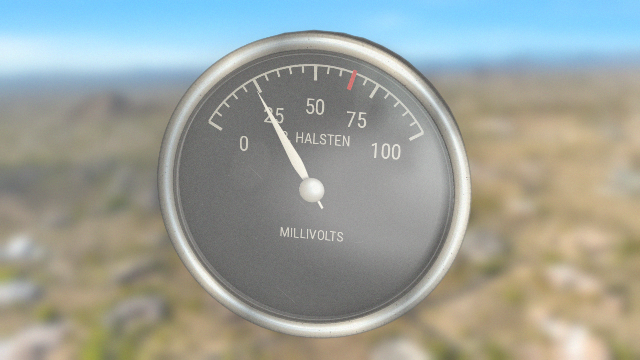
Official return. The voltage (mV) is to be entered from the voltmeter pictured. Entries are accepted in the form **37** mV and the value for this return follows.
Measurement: **25** mV
